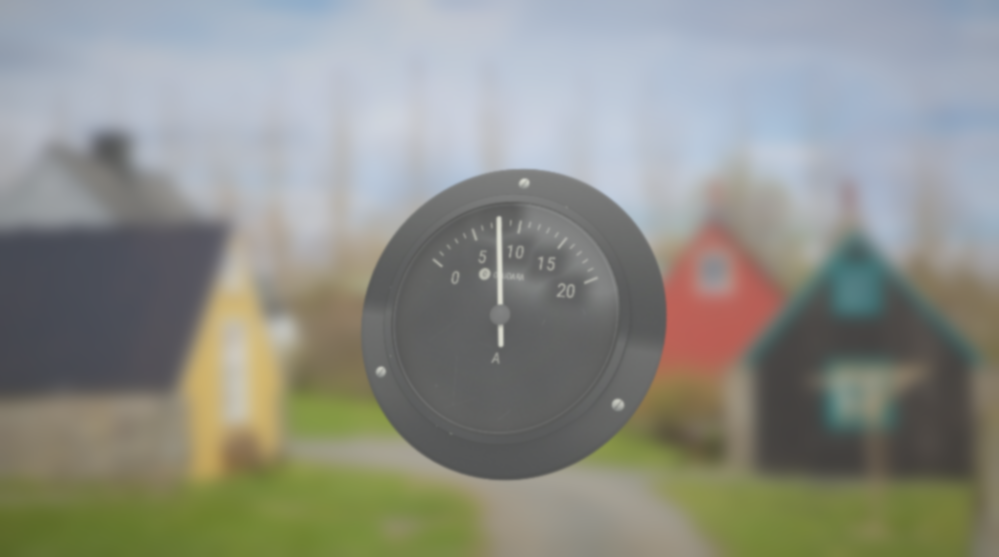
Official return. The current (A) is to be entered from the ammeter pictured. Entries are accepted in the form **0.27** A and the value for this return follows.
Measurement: **8** A
